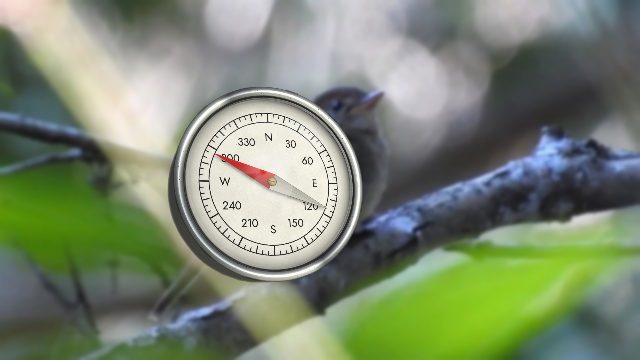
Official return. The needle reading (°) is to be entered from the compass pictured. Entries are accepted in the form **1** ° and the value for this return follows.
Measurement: **295** °
